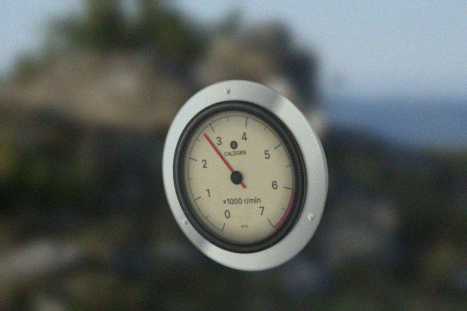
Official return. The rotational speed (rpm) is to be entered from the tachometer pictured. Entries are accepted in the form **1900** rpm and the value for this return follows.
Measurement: **2750** rpm
